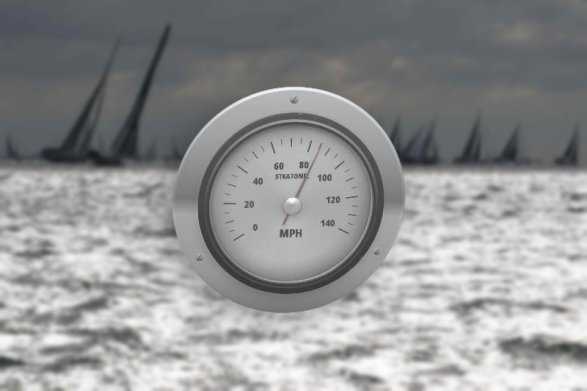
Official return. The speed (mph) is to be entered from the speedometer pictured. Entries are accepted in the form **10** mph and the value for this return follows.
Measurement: **85** mph
